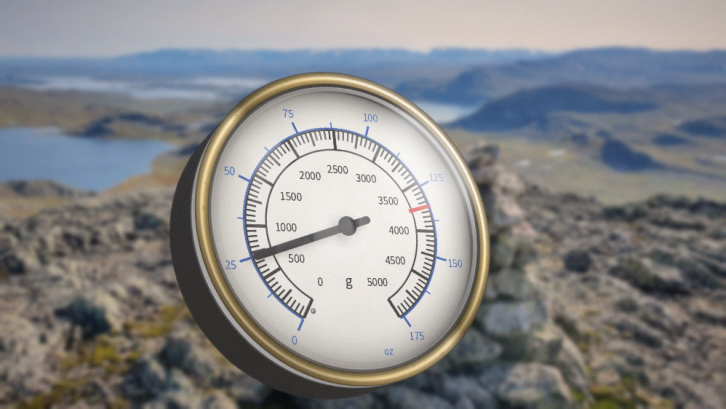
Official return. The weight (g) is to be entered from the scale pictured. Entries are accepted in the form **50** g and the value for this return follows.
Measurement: **700** g
